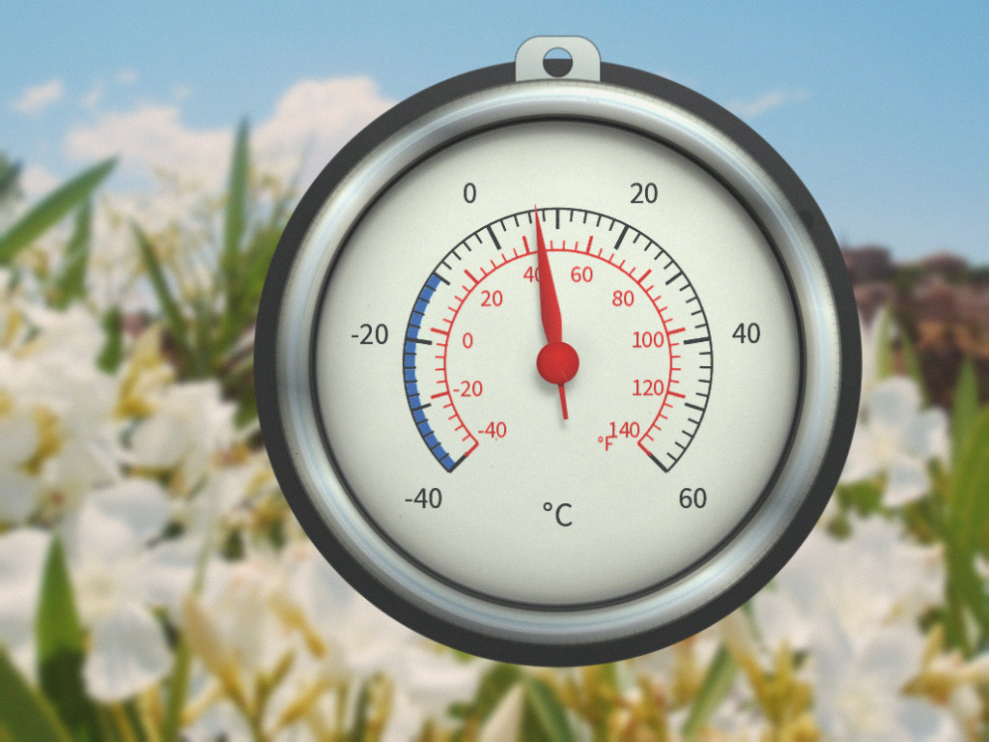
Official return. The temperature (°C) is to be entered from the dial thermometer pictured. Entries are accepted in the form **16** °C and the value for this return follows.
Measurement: **7** °C
